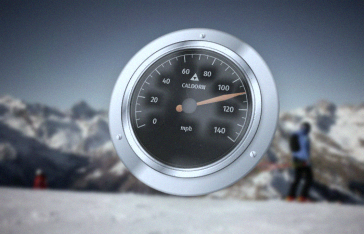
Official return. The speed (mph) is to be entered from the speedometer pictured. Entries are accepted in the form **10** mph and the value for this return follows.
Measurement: **110** mph
